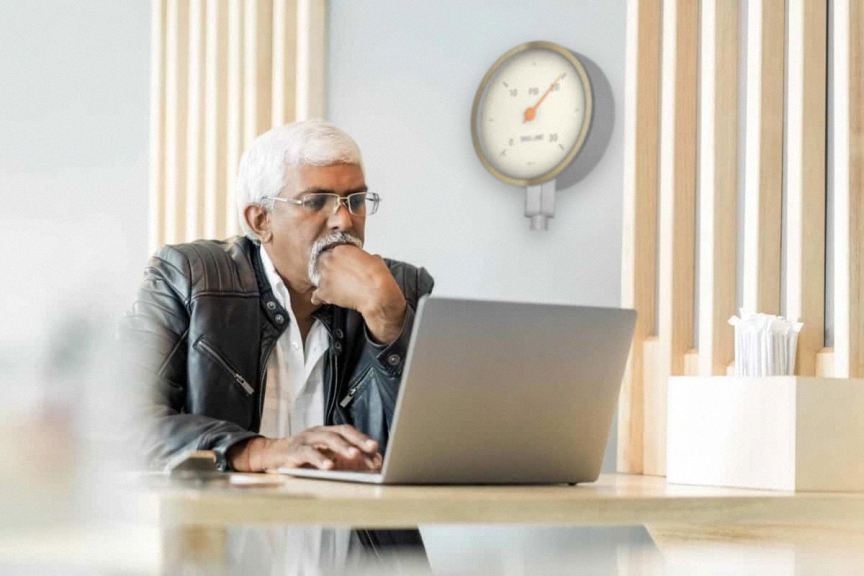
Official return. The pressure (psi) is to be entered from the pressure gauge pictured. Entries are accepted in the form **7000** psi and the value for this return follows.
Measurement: **20** psi
